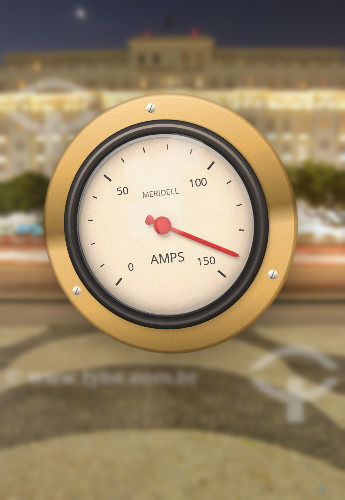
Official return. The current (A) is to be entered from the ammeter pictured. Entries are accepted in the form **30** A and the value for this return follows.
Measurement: **140** A
